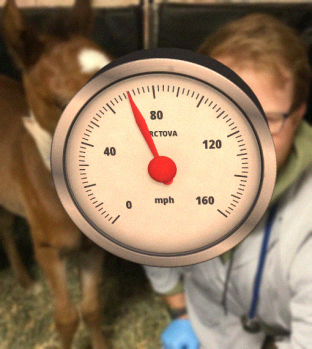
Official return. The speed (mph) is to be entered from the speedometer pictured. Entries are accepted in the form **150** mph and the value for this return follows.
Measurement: **70** mph
